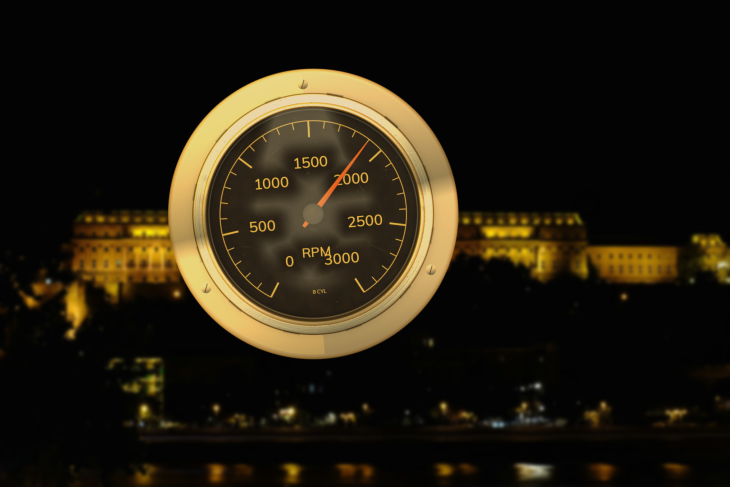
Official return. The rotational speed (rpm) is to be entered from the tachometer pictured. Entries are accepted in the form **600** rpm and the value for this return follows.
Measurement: **1900** rpm
